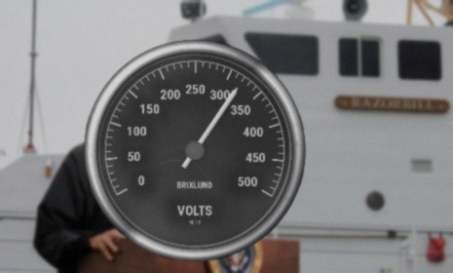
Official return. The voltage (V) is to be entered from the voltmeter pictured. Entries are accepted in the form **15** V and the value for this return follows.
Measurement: **320** V
